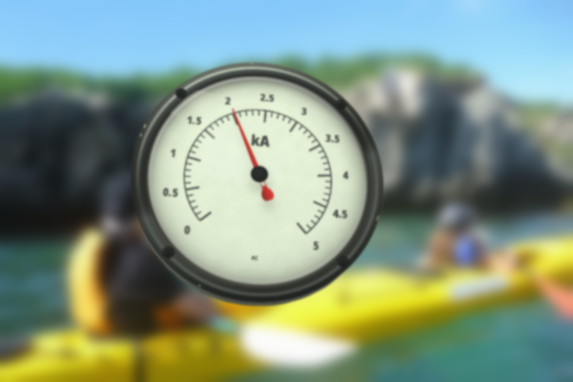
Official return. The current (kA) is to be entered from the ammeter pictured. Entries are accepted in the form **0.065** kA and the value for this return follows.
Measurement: **2** kA
